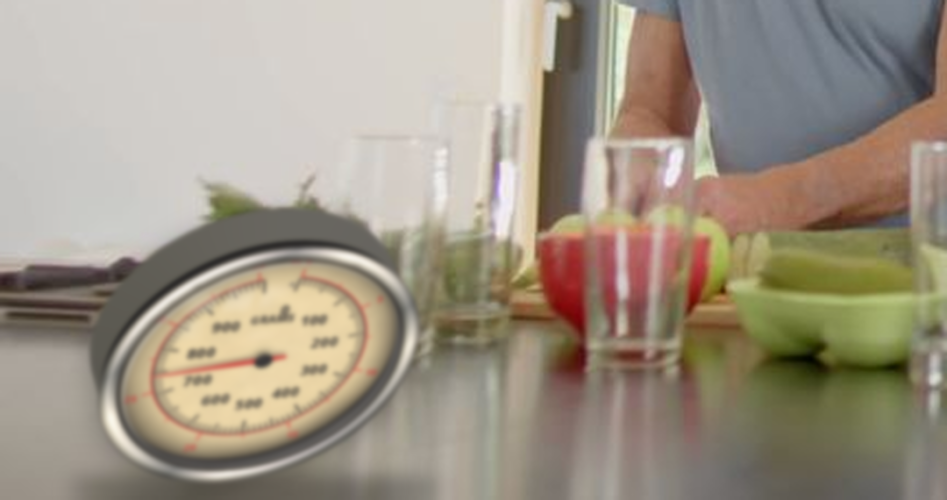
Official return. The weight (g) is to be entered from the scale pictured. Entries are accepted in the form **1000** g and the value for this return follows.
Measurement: **750** g
